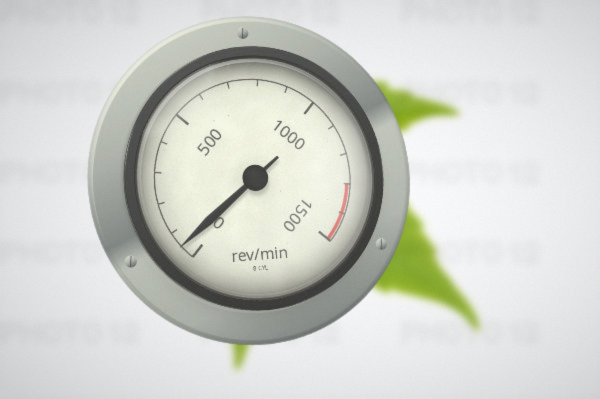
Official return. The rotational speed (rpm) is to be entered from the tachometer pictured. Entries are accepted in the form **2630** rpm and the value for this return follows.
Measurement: **50** rpm
